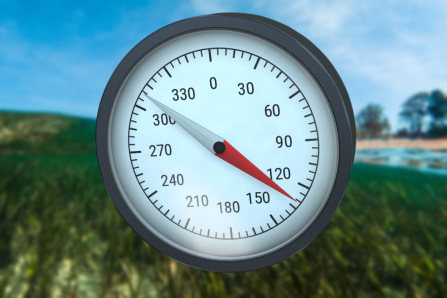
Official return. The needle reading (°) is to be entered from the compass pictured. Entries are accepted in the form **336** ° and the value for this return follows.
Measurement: **130** °
